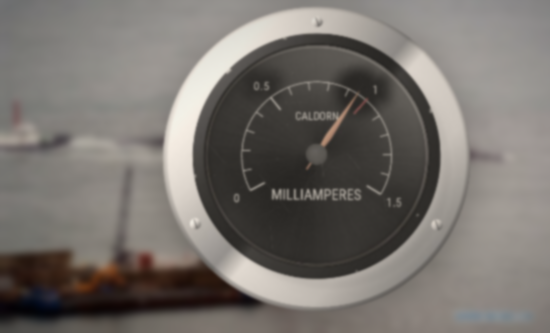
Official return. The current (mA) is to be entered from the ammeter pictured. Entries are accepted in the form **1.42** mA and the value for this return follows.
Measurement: **0.95** mA
